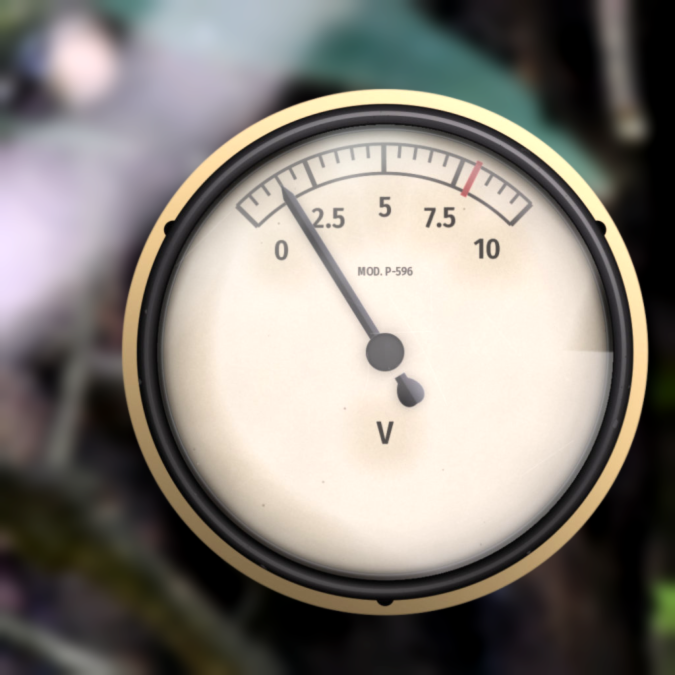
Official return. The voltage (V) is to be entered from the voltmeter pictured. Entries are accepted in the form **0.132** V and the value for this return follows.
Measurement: **1.5** V
